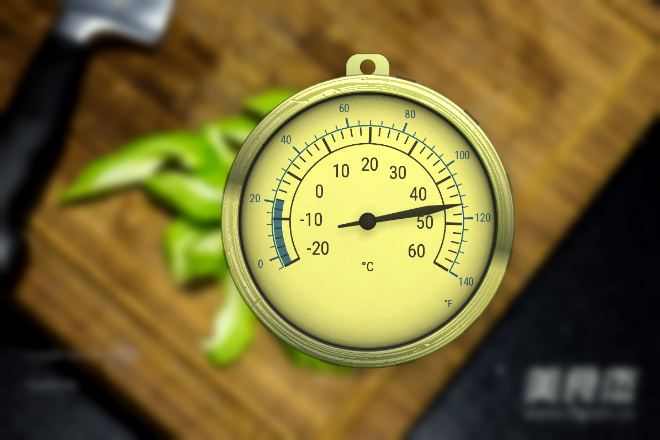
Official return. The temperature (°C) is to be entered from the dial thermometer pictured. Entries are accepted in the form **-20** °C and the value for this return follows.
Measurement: **46** °C
